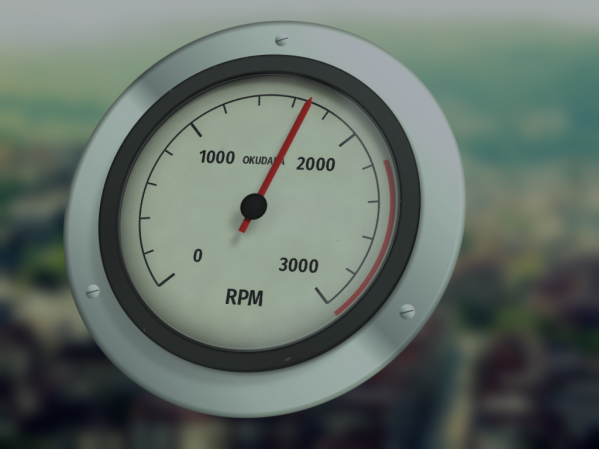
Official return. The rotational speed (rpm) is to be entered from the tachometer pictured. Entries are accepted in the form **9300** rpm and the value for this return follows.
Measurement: **1700** rpm
